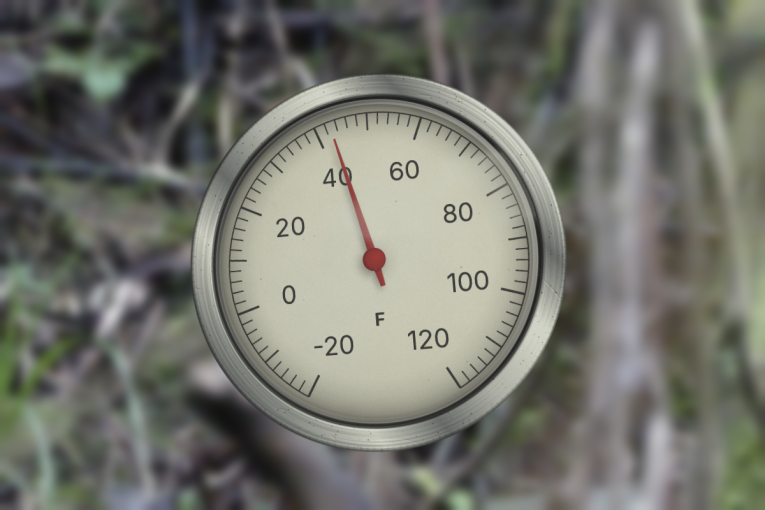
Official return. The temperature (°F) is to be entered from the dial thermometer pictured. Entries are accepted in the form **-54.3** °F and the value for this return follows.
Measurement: **43** °F
